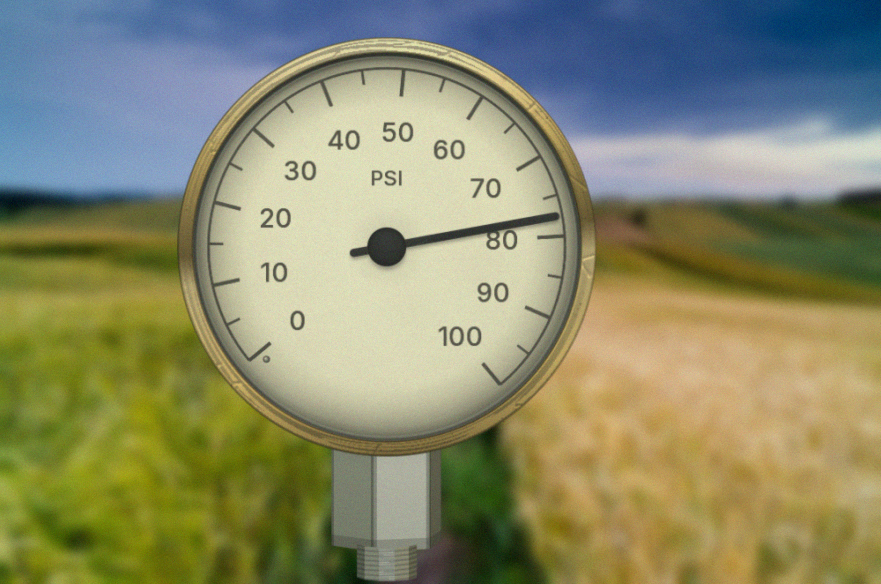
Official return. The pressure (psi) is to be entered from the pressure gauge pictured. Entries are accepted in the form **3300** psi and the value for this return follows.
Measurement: **77.5** psi
